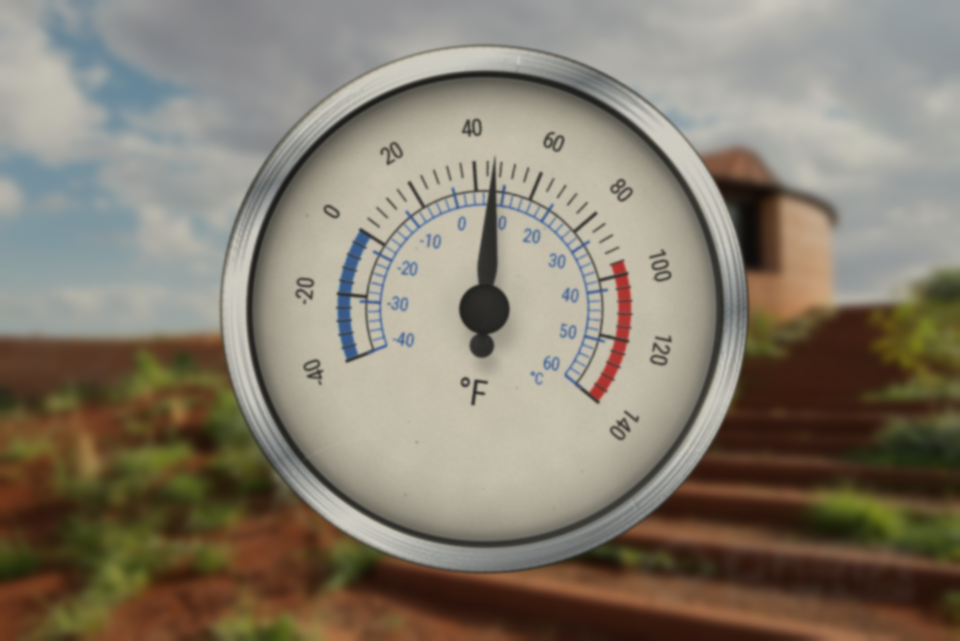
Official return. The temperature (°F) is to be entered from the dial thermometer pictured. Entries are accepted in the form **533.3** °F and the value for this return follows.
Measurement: **46** °F
